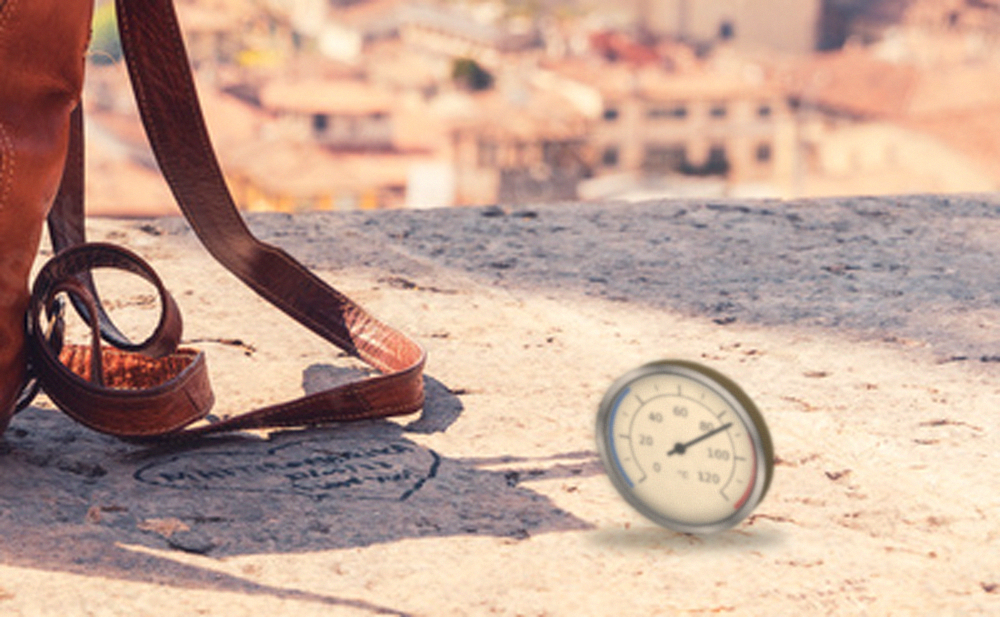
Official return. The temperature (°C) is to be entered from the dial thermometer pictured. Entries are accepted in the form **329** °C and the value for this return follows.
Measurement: **85** °C
